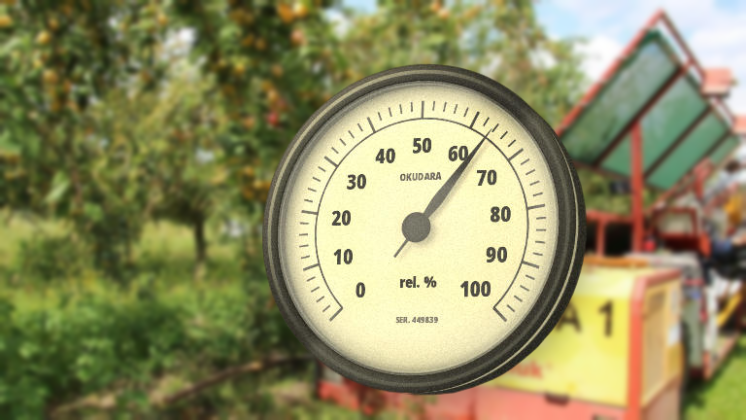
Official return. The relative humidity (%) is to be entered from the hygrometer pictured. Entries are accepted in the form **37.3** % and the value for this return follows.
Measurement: **64** %
